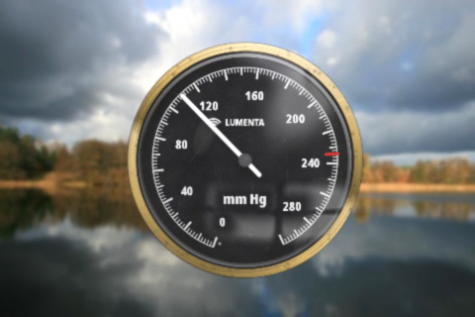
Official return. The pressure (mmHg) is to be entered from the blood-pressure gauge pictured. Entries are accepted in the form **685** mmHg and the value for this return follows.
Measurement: **110** mmHg
